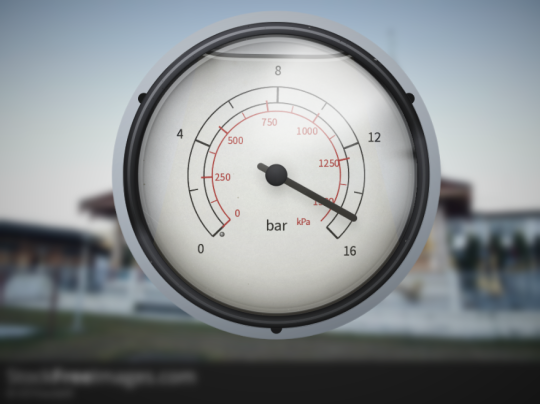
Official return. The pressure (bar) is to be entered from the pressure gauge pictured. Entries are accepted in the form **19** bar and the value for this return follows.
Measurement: **15** bar
